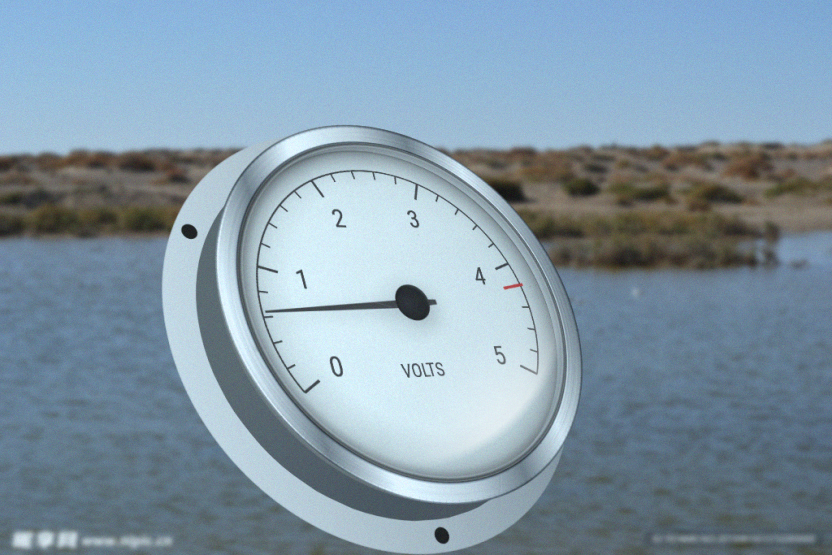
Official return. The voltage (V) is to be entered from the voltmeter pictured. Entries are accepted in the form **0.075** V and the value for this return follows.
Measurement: **0.6** V
